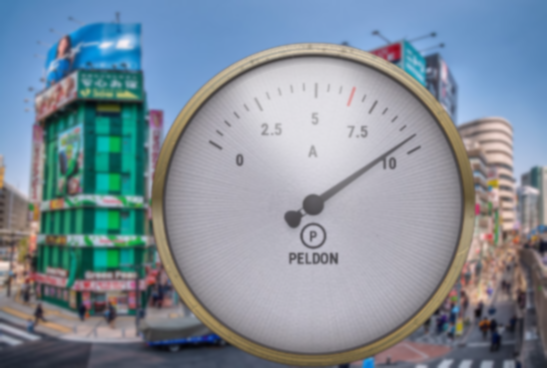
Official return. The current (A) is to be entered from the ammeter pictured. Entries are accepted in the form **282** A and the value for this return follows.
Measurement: **9.5** A
